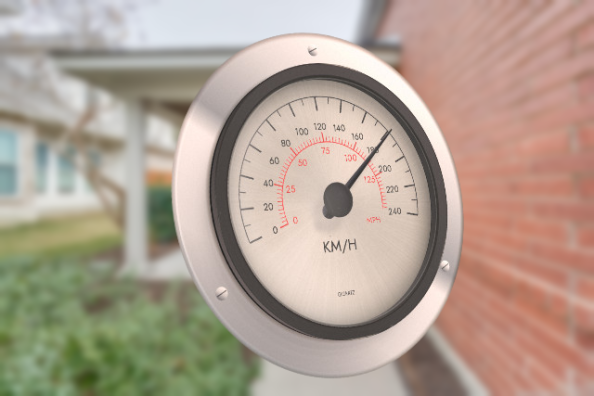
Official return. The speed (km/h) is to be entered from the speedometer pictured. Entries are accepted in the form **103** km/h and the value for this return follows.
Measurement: **180** km/h
